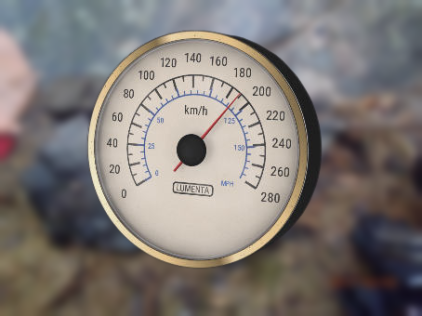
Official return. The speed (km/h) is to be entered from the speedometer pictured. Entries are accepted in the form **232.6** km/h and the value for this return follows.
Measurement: **190** km/h
